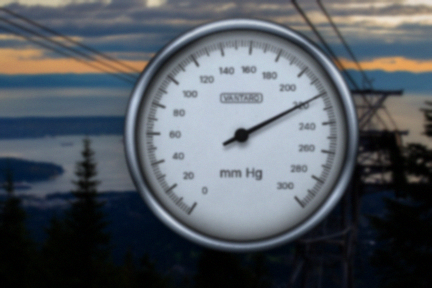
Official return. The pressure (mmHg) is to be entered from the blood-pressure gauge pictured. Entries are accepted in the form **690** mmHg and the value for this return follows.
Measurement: **220** mmHg
